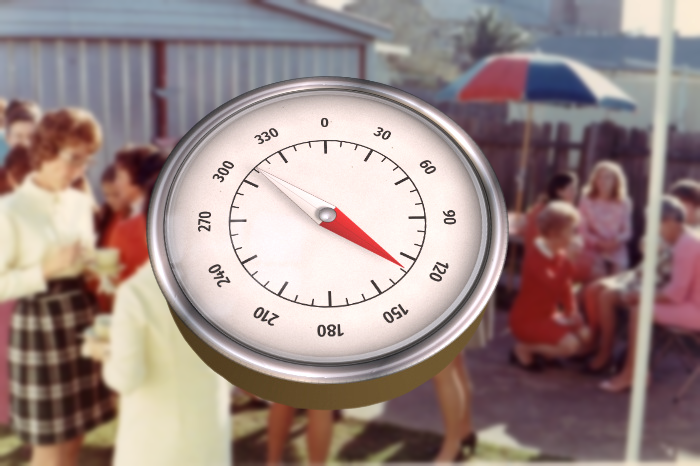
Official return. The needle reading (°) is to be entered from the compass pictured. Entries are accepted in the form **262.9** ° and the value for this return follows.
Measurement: **130** °
